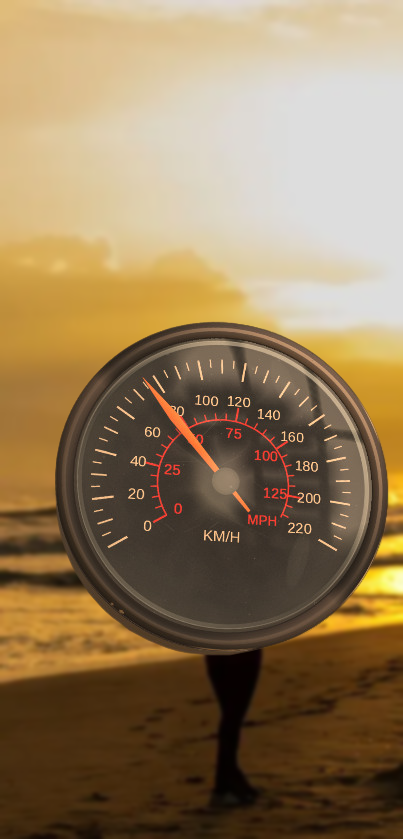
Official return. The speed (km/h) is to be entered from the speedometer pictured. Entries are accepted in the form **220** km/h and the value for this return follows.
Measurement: **75** km/h
